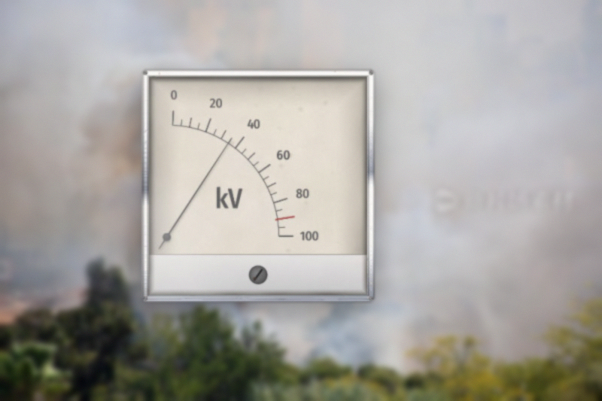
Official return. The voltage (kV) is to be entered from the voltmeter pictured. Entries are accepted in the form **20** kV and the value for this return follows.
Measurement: **35** kV
